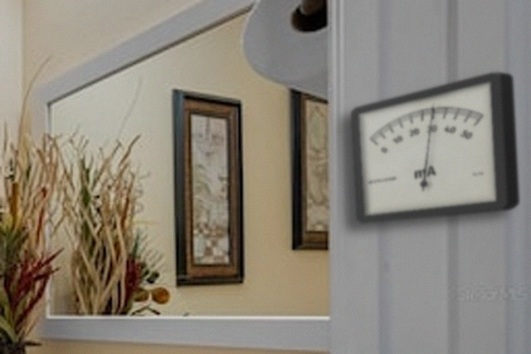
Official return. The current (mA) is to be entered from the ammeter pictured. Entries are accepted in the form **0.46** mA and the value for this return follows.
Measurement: **30** mA
